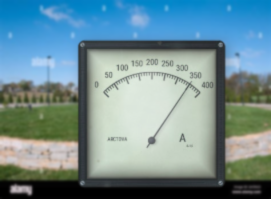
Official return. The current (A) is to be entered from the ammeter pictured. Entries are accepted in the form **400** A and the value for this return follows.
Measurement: **350** A
